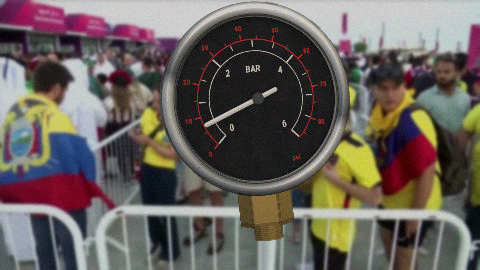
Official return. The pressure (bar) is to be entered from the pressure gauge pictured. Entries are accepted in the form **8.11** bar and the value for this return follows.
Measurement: **0.5** bar
